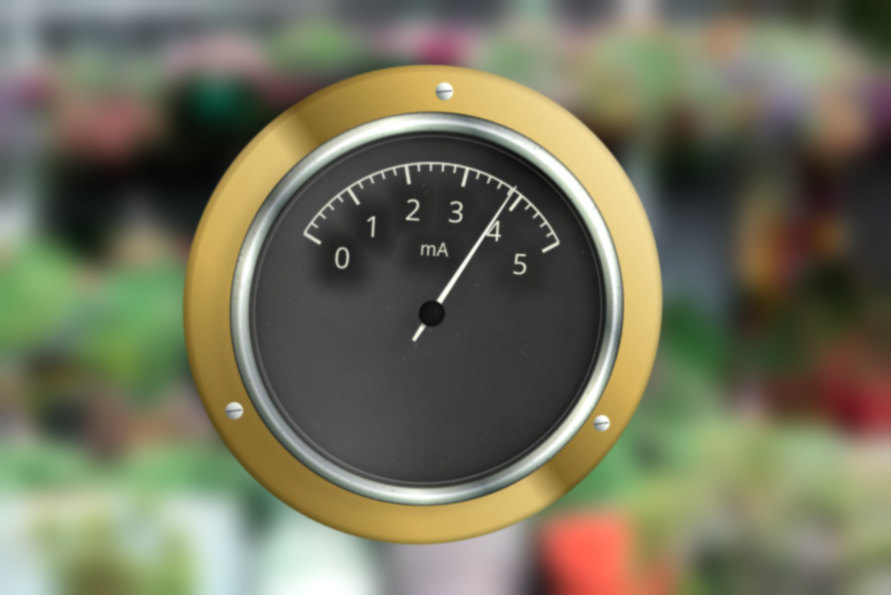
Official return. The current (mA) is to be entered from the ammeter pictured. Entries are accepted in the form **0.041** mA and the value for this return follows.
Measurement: **3.8** mA
